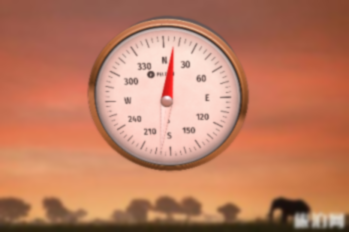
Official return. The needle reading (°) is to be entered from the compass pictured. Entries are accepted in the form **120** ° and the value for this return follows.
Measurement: **10** °
